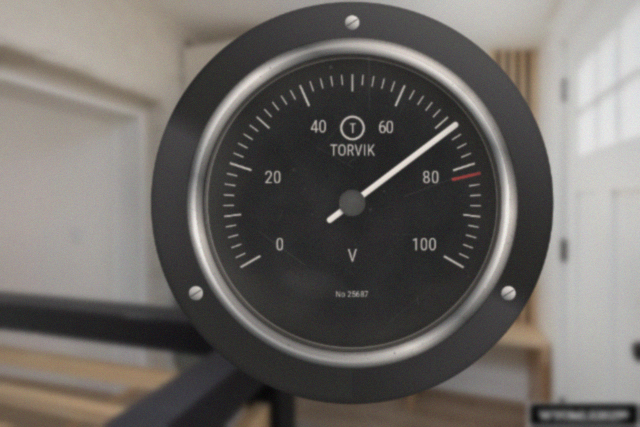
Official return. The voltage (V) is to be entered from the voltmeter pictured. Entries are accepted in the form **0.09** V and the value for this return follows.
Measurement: **72** V
